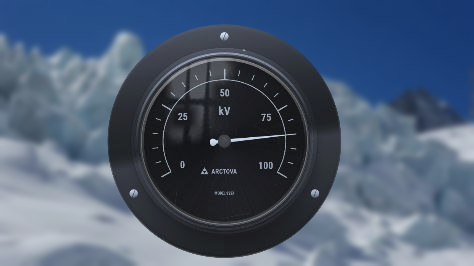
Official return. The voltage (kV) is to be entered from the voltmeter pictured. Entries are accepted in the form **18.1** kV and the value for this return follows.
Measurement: **85** kV
